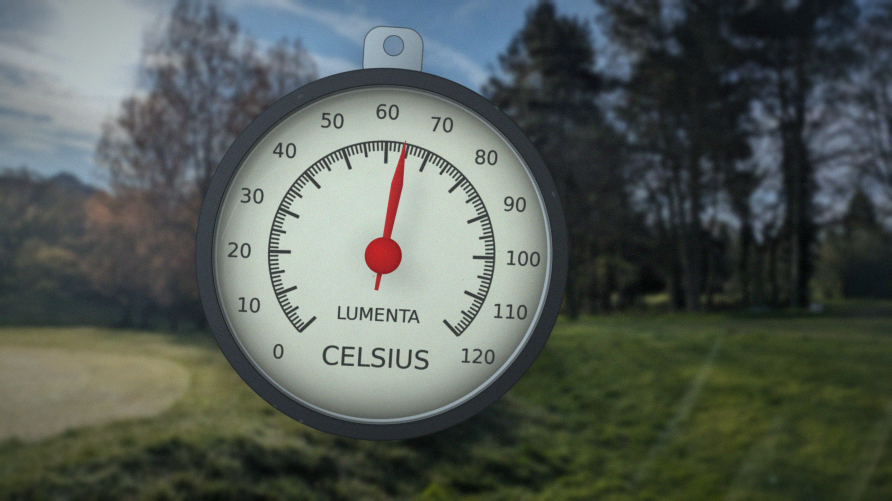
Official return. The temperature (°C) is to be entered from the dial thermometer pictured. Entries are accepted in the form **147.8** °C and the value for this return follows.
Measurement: **64** °C
